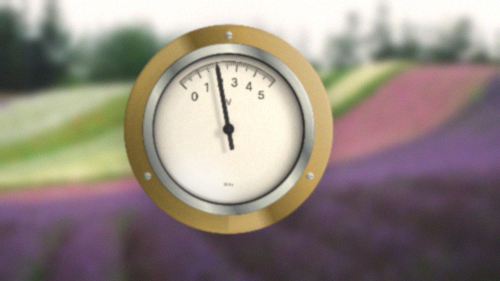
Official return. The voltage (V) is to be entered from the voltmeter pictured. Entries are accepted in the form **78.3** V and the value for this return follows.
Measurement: **2** V
